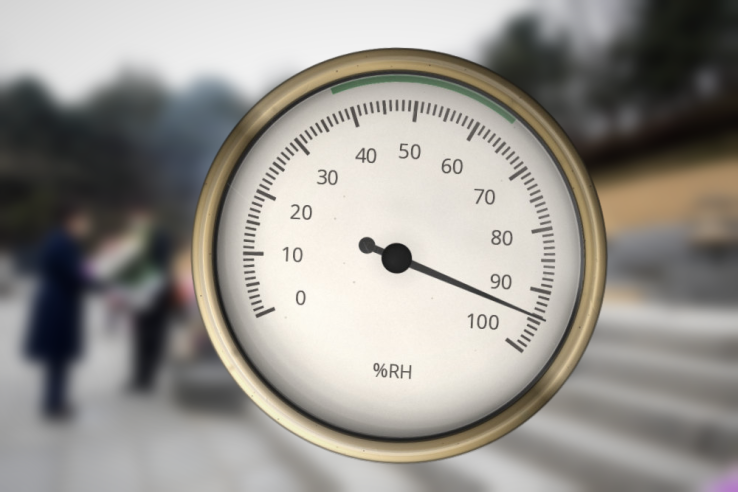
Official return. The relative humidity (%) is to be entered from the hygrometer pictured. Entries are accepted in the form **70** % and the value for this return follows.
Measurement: **94** %
